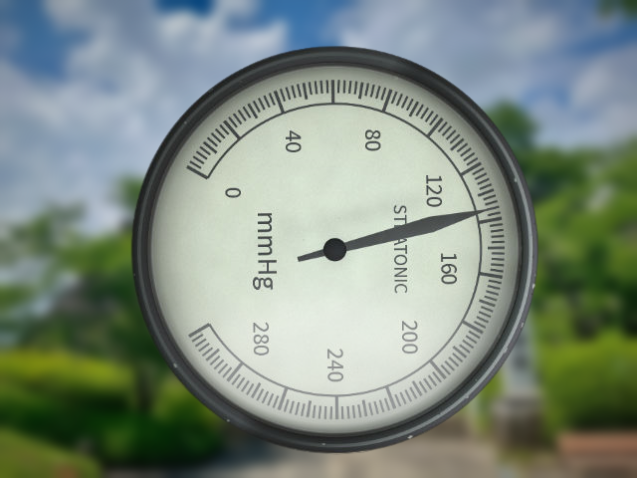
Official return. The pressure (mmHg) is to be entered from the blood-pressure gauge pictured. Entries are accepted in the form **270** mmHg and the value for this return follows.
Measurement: **136** mmHg
